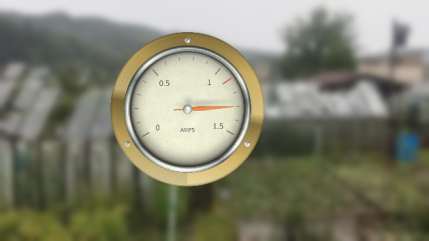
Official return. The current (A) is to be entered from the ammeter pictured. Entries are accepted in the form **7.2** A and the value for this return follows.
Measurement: **1.3** A
